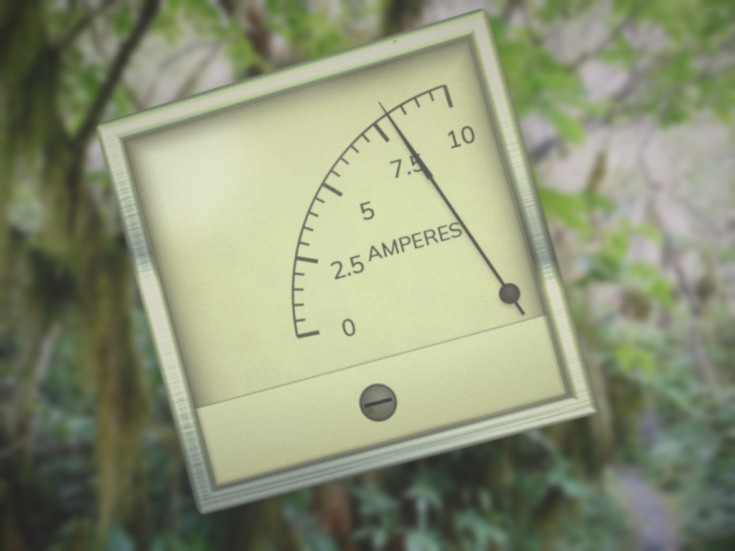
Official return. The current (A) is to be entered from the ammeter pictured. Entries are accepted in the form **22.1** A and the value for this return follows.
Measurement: **8** A
